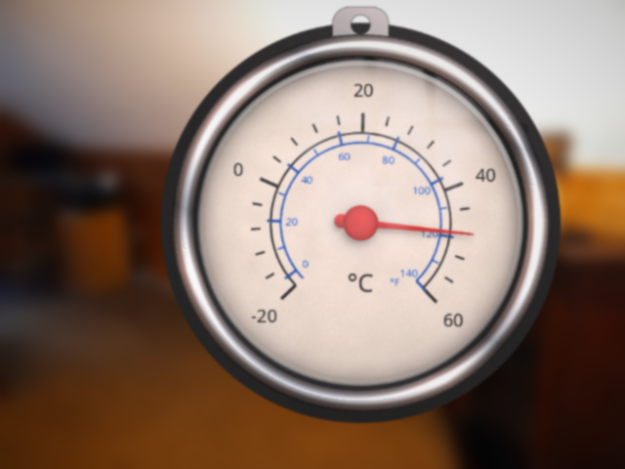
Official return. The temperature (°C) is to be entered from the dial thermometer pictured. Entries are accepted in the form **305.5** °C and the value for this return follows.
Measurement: **48** °C
